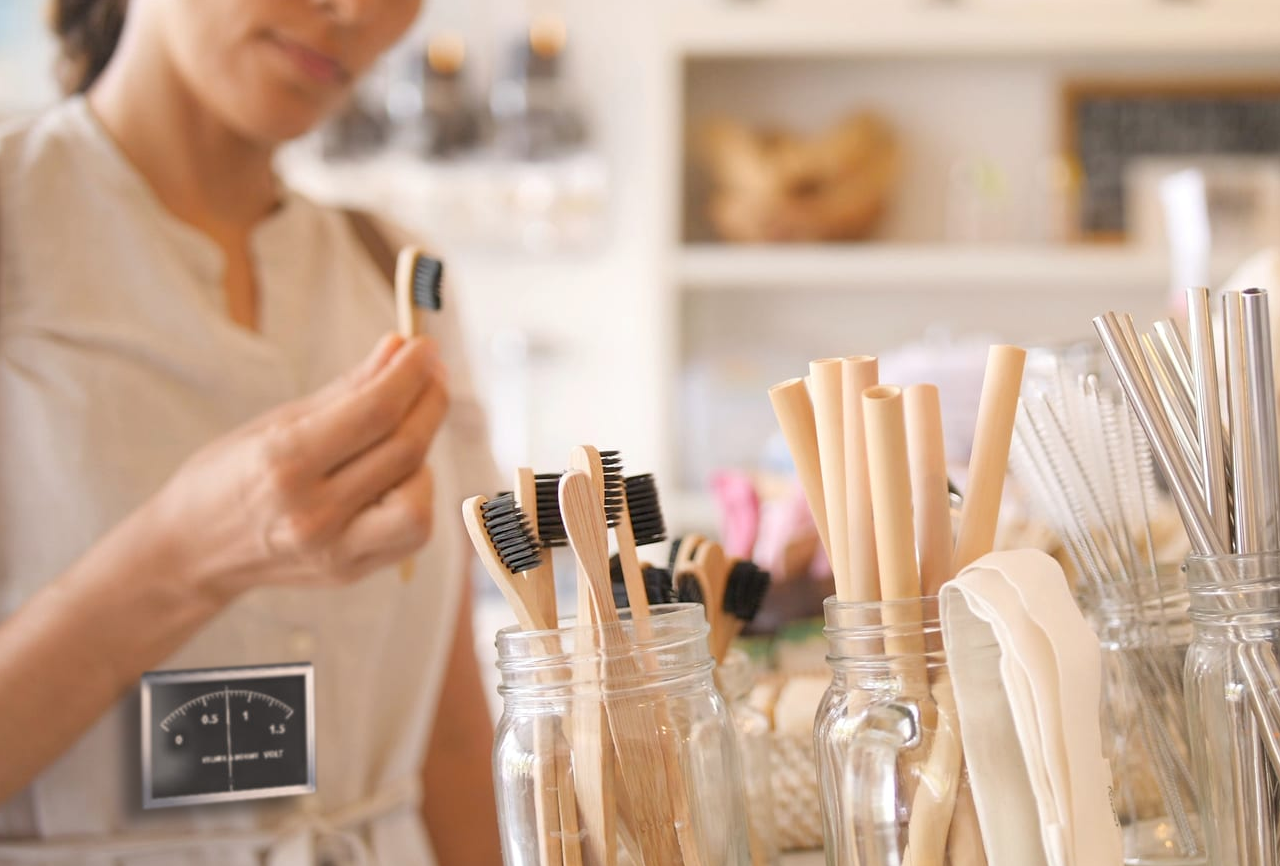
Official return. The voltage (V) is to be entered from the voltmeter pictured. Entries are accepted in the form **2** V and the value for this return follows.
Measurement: **0.75** V
